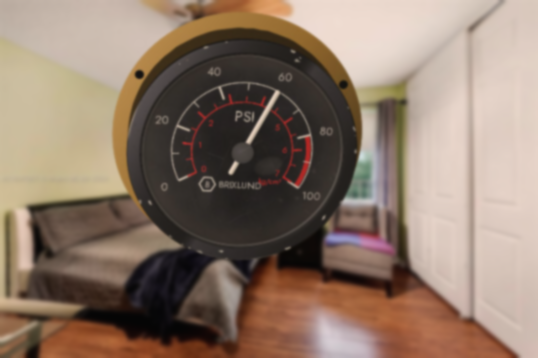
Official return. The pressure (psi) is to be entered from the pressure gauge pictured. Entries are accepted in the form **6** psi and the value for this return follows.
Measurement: **60** psi
